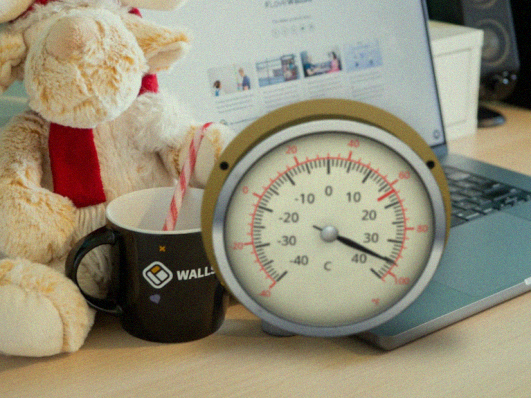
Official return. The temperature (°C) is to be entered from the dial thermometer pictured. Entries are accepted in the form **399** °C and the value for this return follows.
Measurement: **35** °C
